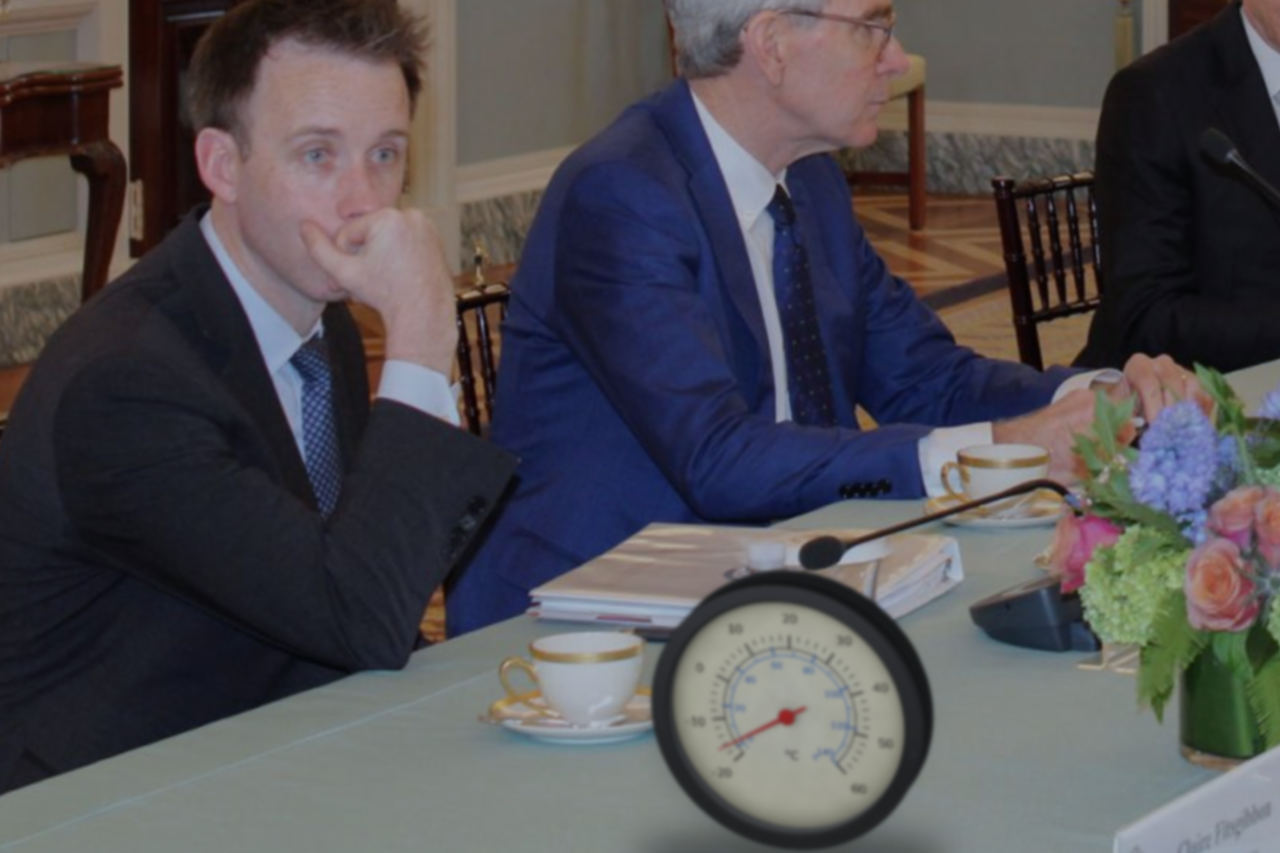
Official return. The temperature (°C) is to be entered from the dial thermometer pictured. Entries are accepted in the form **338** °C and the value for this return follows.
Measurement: **-16** °C
